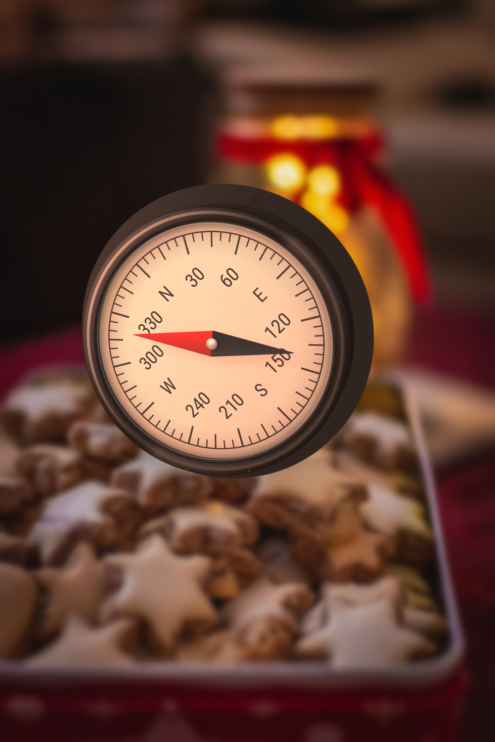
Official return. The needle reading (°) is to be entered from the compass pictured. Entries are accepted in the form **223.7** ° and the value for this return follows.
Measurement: **320** °
